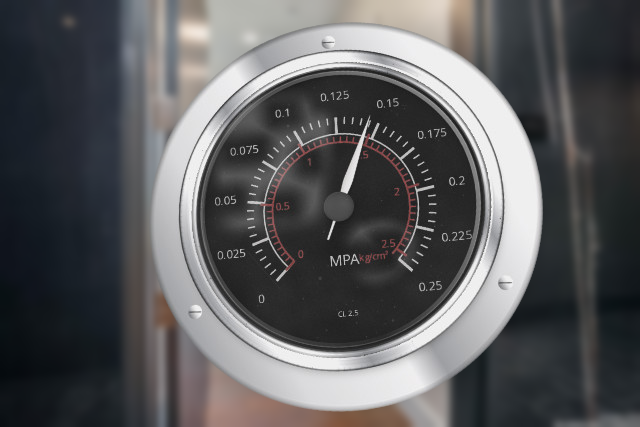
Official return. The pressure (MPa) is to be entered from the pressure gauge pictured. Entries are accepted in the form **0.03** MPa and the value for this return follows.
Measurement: **0.145** MPa
